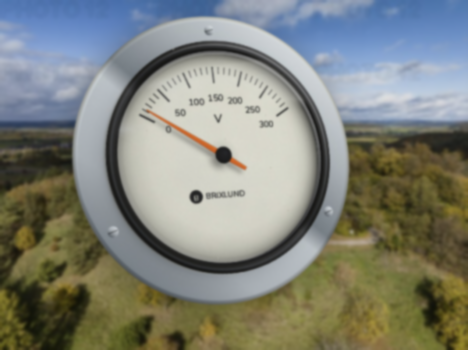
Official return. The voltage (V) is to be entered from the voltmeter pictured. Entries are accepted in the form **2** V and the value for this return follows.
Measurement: **10** V
